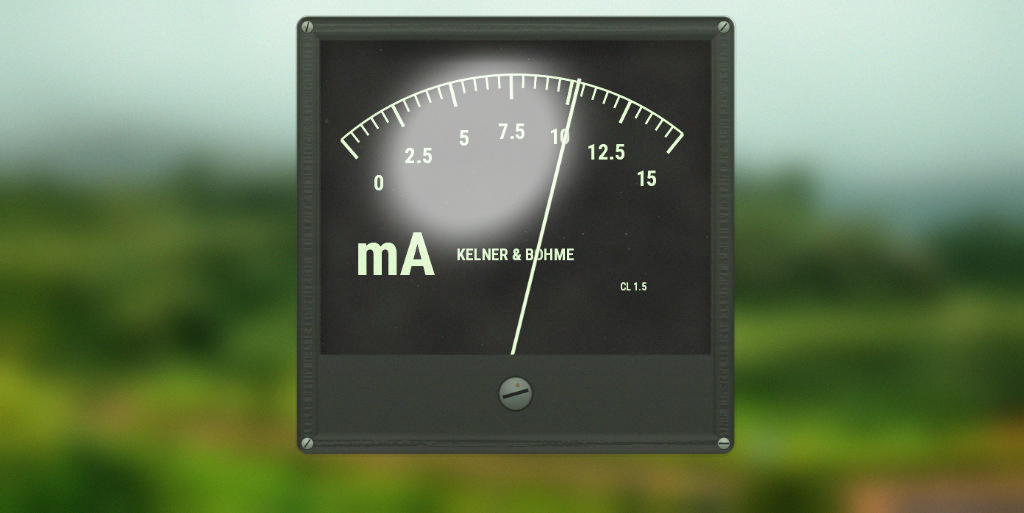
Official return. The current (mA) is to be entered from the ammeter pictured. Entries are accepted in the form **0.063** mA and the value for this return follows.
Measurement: **10.25** mA
